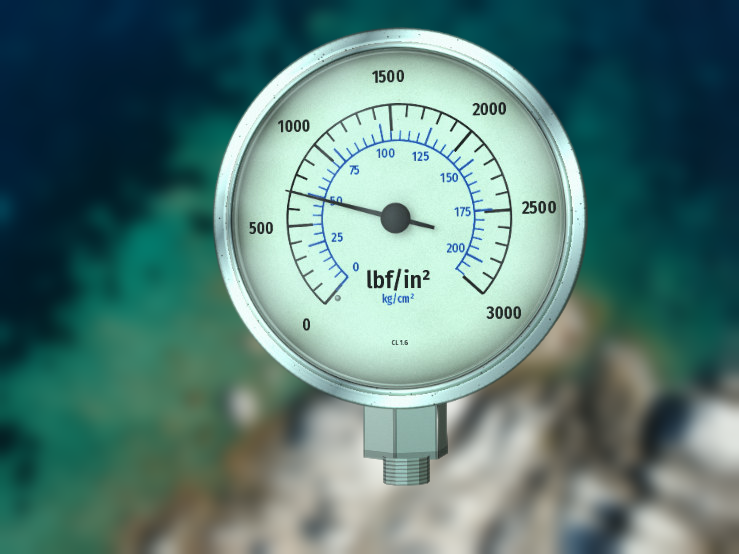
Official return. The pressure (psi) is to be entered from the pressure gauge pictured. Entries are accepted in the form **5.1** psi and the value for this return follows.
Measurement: **700** psi
